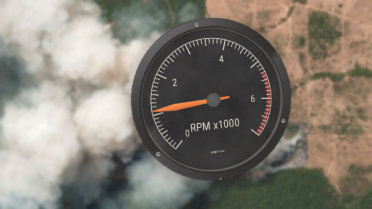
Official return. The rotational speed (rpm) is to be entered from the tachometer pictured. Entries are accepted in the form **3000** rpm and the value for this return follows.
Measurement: **1100** rpm
